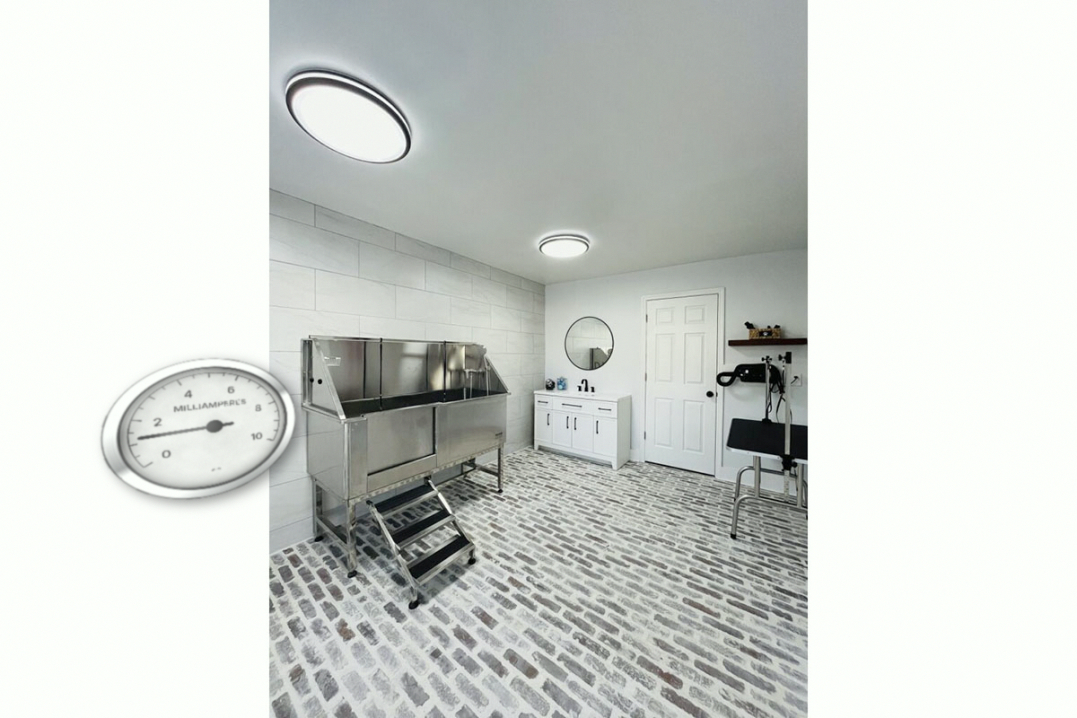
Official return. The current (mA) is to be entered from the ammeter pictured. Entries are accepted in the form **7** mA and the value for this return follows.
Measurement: **1.25** mA
